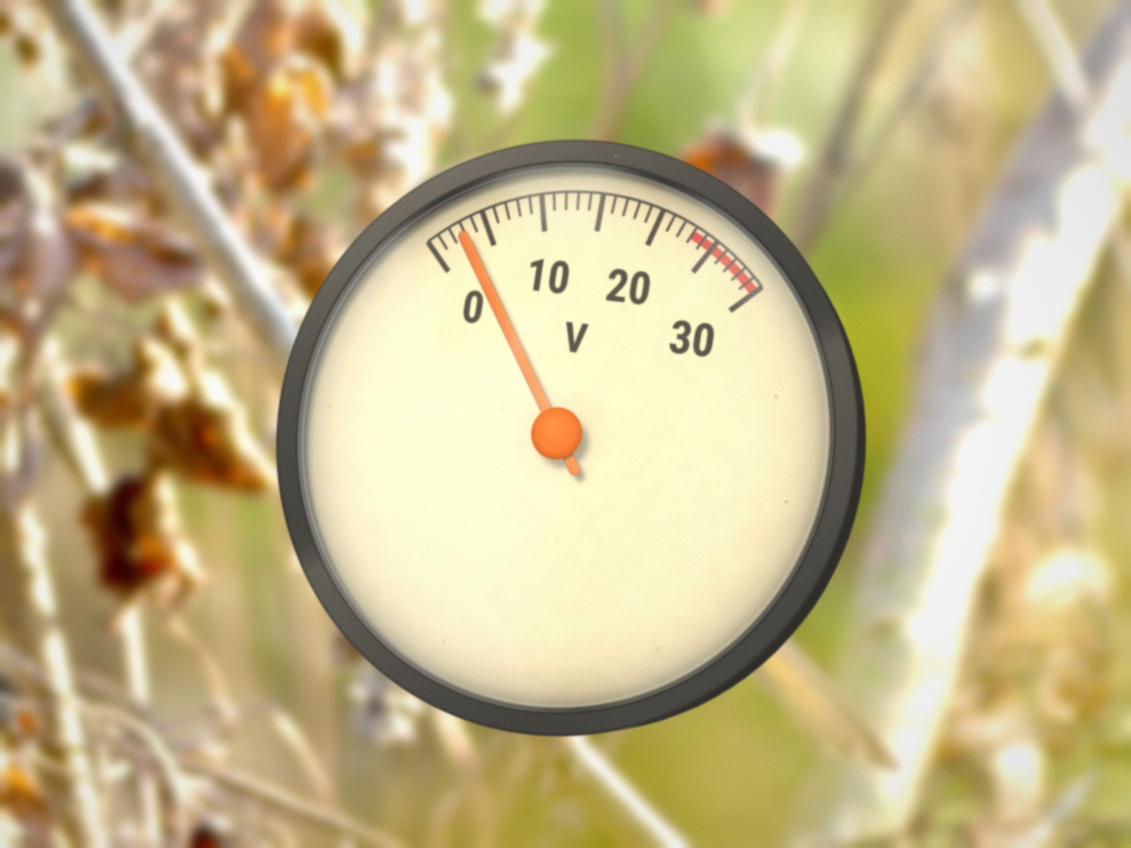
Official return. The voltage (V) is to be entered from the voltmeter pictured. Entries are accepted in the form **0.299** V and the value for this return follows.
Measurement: **3** V
